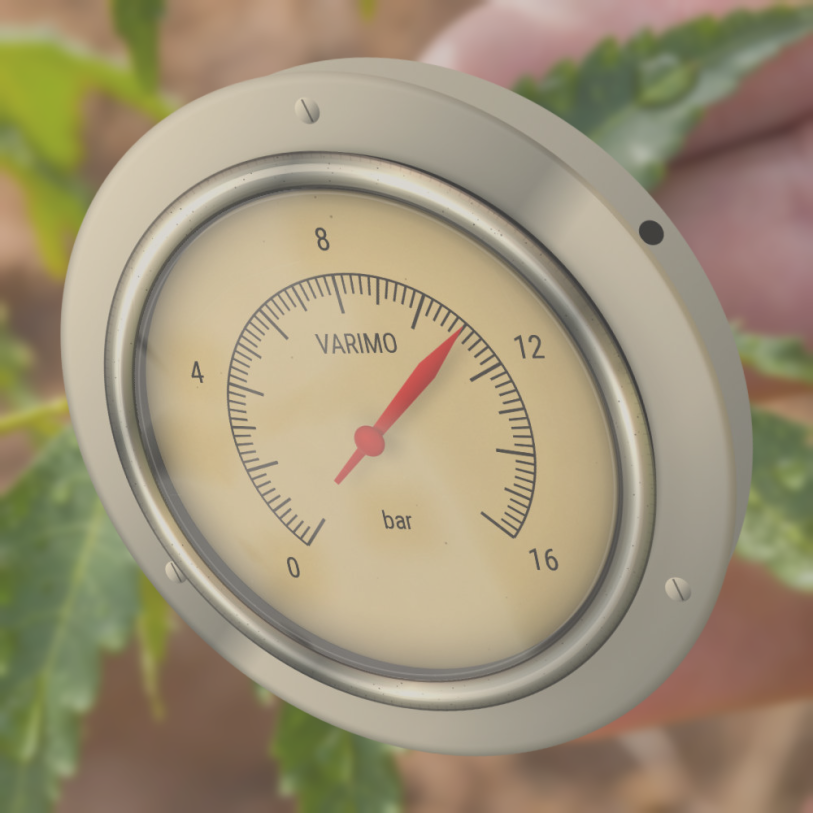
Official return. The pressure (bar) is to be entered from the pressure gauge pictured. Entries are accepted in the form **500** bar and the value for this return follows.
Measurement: **11** bar
